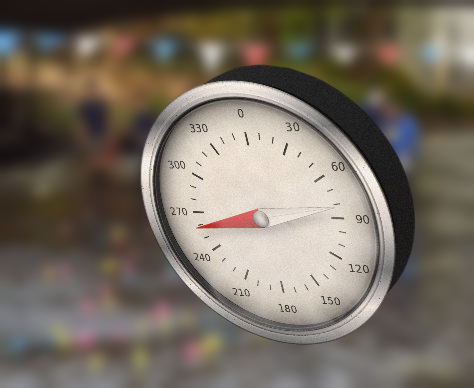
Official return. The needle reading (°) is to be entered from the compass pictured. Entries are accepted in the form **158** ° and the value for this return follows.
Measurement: **260** °
